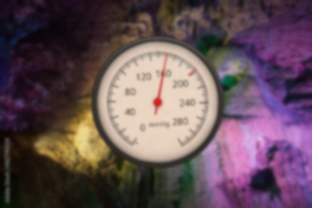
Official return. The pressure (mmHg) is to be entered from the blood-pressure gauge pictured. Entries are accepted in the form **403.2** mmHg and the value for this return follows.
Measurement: **160** mmHg
